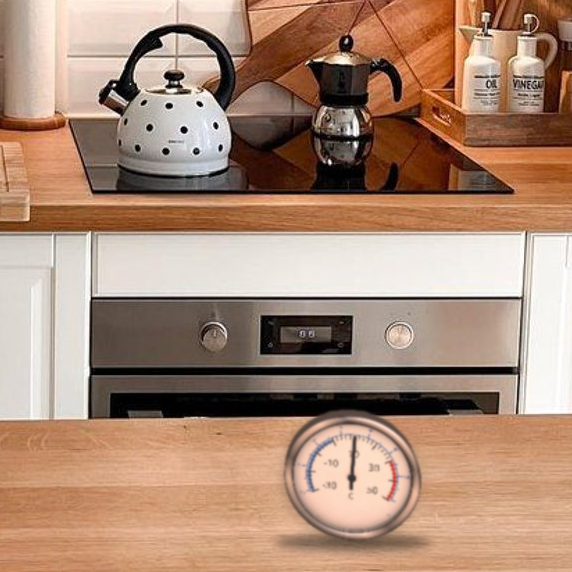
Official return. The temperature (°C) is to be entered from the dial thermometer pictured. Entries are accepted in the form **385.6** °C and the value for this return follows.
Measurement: **10** °C
